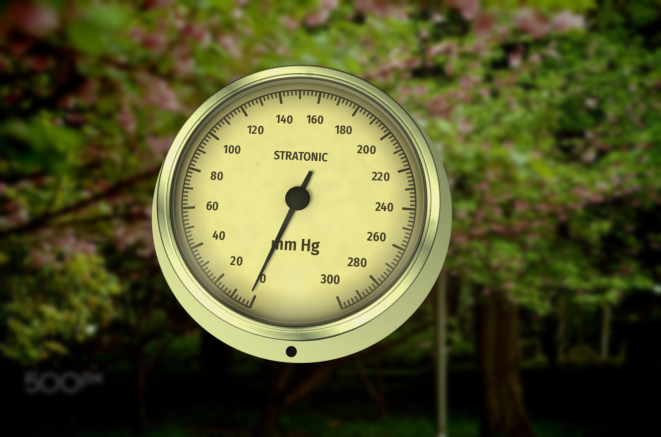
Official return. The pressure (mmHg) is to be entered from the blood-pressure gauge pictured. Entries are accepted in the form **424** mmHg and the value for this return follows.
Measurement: **2** mmHg
